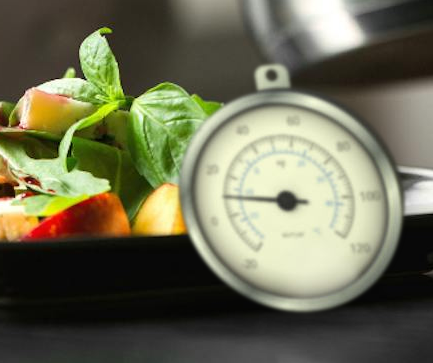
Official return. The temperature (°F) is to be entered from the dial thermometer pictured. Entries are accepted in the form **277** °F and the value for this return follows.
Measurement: **10** °F
